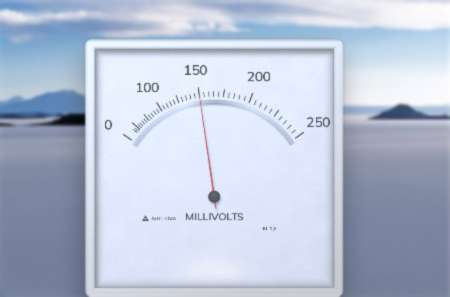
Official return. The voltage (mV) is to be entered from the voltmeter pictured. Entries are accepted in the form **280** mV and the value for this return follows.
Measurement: **150** mV
